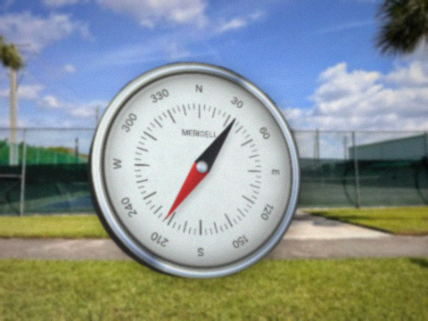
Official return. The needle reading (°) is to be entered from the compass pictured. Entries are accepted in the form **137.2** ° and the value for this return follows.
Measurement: **215** °
